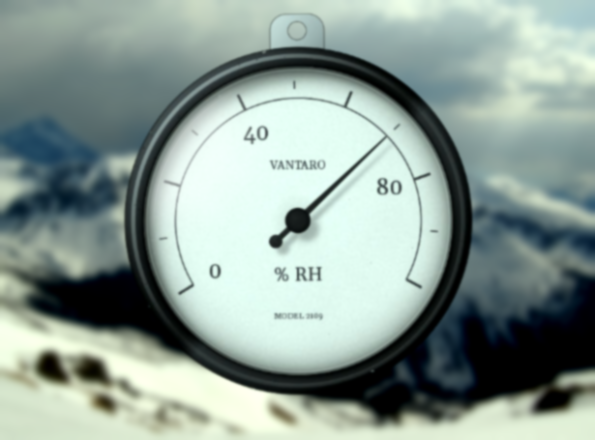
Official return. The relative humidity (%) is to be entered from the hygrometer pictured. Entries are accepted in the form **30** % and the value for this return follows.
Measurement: **70** %
